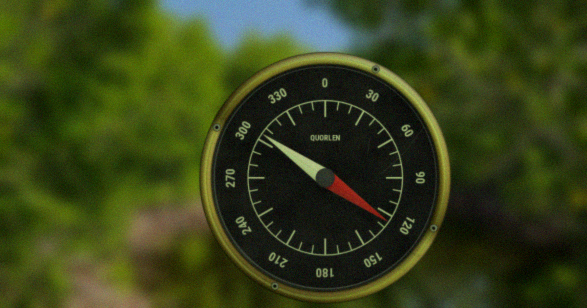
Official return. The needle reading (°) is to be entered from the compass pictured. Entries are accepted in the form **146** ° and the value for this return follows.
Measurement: **125** °
